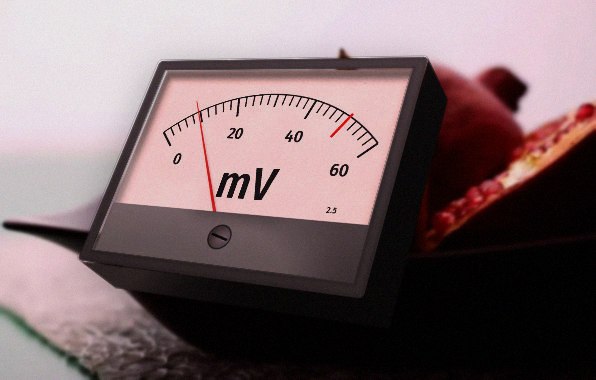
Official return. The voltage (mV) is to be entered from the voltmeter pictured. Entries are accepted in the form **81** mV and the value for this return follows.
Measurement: **10** mV
